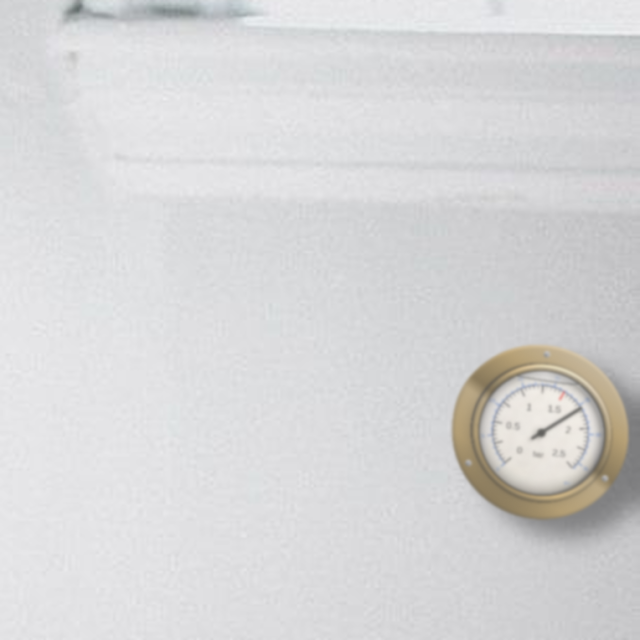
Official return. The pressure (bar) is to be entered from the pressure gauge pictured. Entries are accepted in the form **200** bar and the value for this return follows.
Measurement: **1.75** bar
